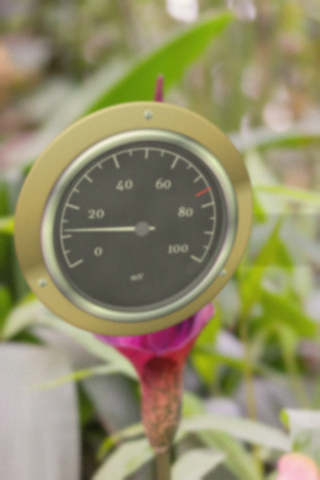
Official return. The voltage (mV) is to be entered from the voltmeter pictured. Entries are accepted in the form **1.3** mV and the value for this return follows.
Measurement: **12.5** mV
